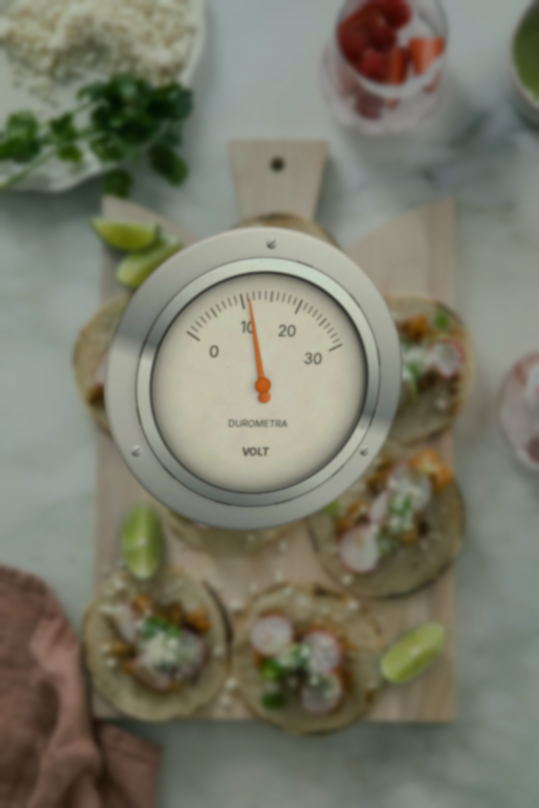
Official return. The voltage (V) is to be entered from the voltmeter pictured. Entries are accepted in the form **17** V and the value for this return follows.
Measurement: **11** V
